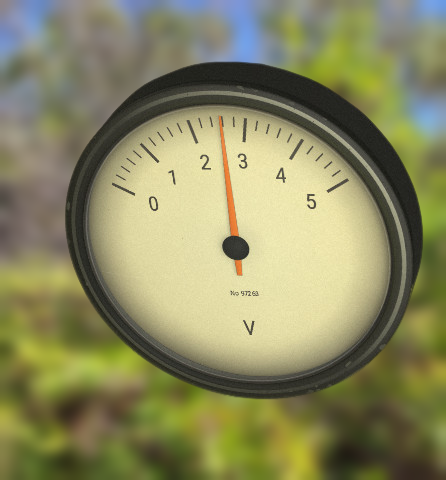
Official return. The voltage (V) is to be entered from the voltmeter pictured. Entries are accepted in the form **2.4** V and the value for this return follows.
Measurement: **2.6** V
